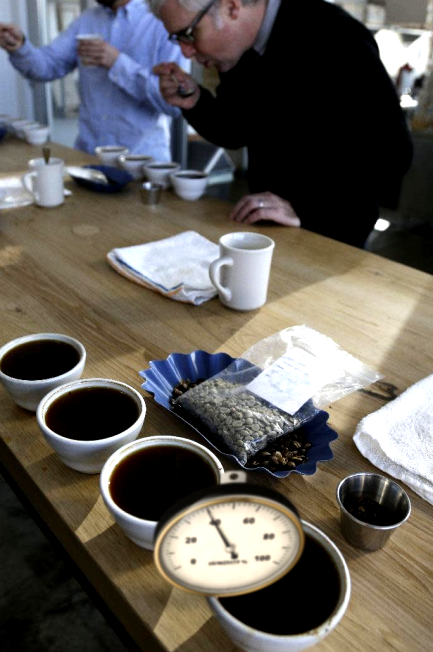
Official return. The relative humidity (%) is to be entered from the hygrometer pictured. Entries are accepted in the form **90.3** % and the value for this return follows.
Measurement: **40** %
